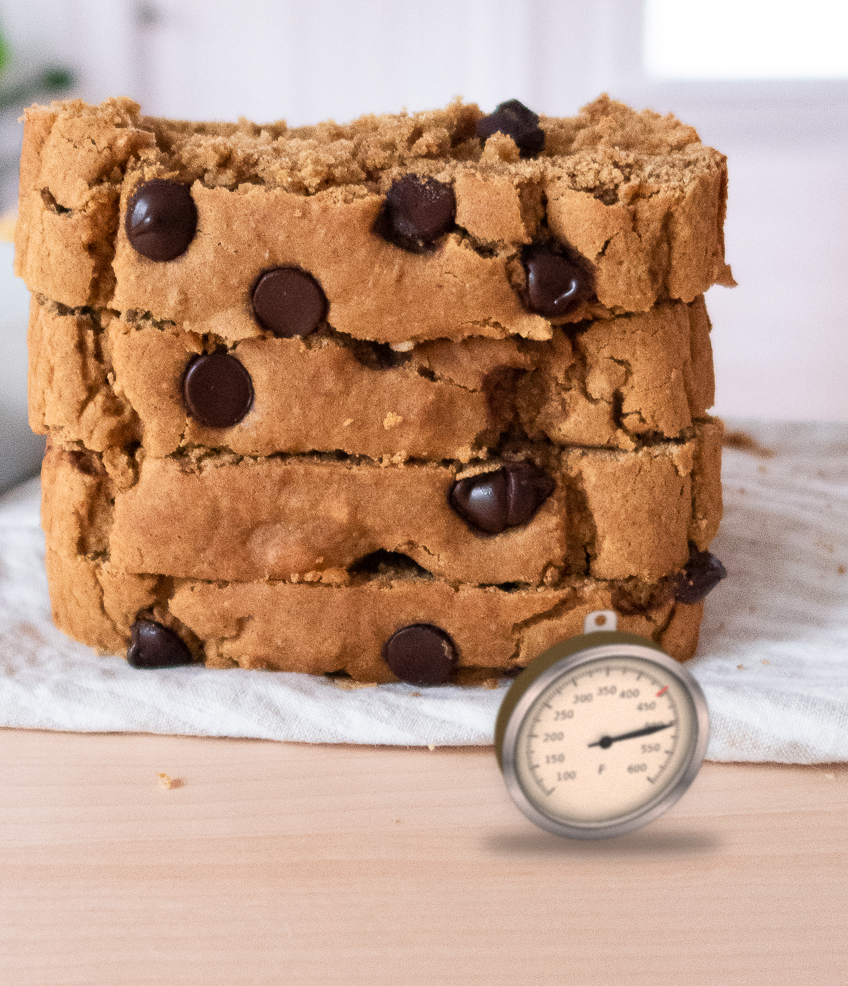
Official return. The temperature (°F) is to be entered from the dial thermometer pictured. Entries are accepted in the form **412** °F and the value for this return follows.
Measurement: **500** °F
